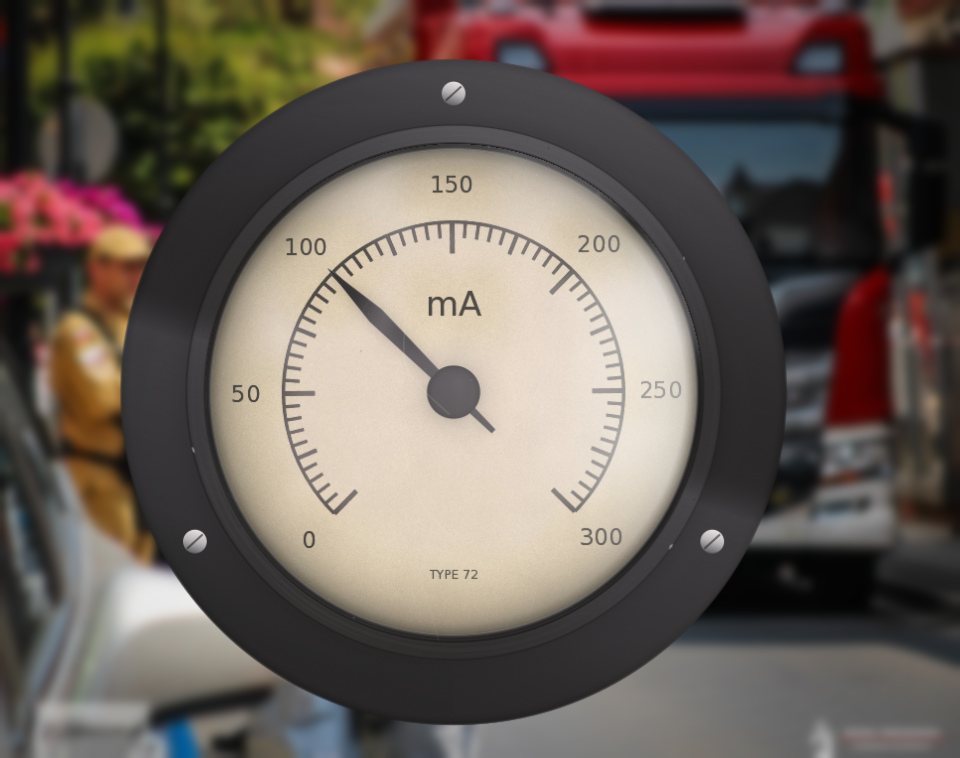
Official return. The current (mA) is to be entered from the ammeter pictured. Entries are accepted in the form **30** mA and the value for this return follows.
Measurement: **100** mA
